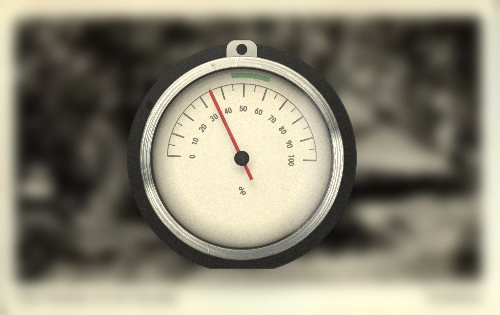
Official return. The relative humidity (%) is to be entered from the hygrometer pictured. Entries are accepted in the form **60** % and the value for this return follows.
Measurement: **35** %
